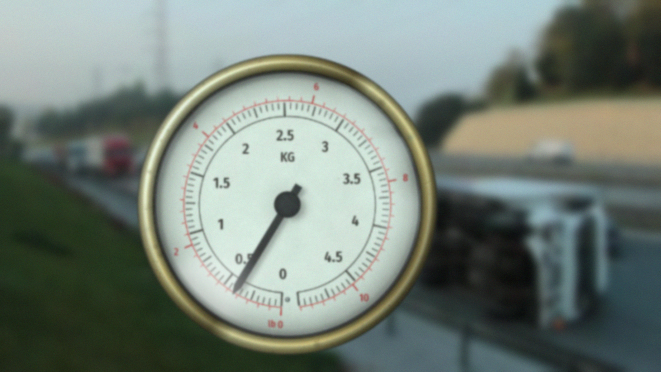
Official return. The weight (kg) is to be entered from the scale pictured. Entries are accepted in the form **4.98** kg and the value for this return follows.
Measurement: **0.4** kg
